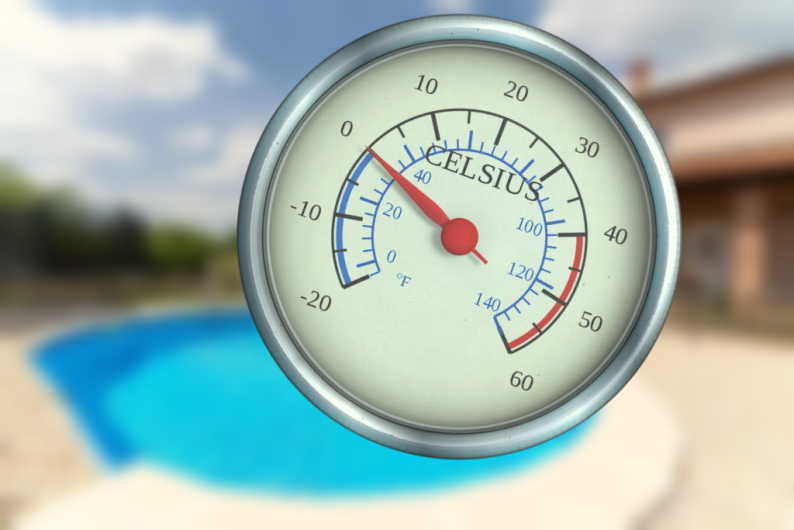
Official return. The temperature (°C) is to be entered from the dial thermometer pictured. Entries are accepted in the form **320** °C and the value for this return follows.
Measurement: **0** °C
